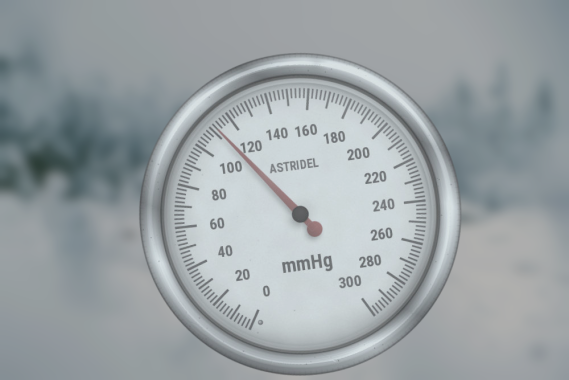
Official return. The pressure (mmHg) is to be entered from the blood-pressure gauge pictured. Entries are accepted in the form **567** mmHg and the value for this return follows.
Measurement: **112** mmHg
